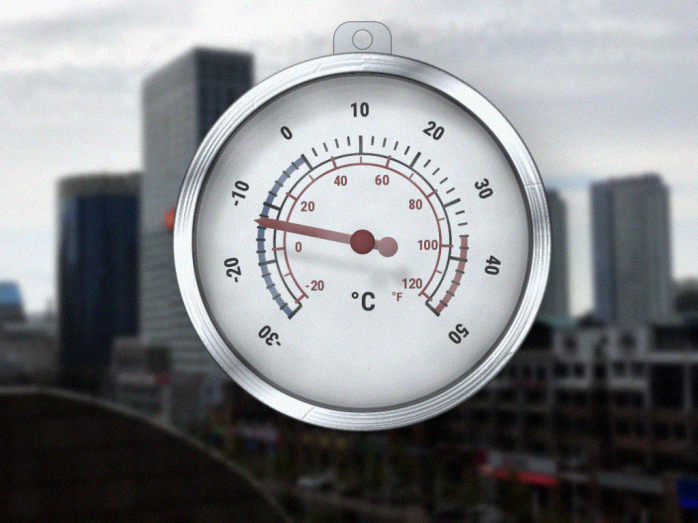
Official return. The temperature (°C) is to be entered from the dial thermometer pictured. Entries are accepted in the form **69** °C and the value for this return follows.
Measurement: **-13** °C
